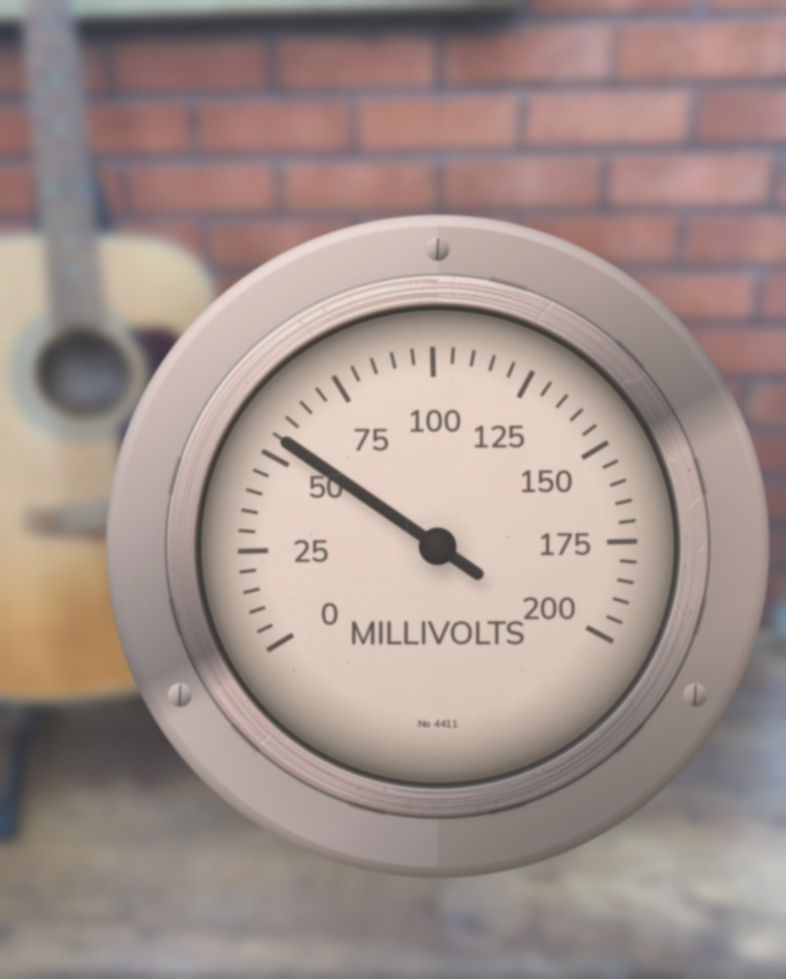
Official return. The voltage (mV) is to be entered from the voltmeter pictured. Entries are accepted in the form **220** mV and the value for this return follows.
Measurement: **55** mV
